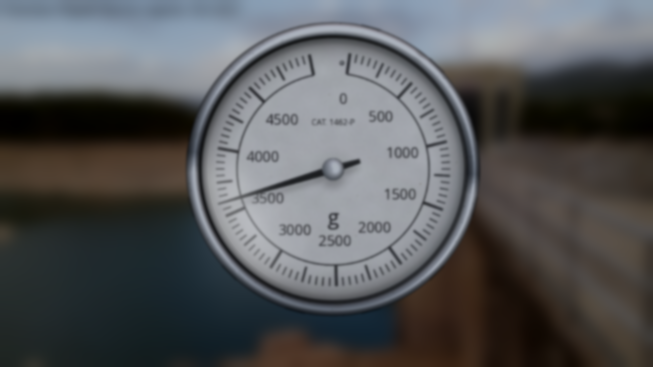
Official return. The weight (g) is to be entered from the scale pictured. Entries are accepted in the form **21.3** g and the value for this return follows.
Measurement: **3600** g
